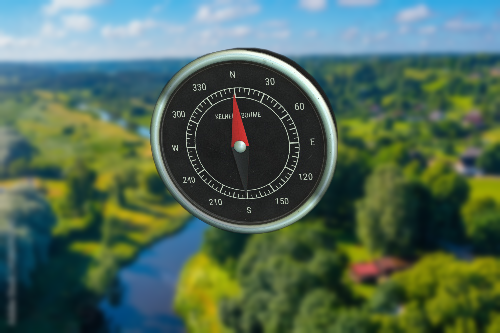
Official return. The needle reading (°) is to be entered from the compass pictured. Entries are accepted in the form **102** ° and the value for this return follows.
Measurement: **0** °
